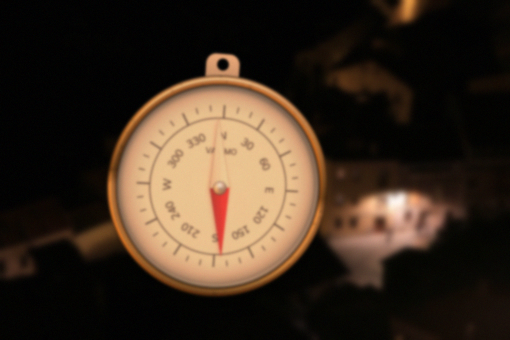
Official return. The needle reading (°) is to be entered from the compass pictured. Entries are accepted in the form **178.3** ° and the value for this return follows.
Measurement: **175** °
